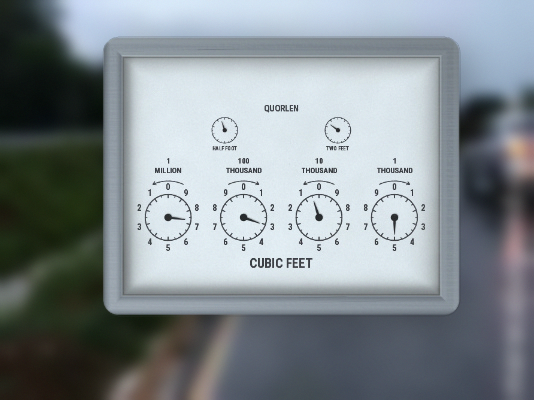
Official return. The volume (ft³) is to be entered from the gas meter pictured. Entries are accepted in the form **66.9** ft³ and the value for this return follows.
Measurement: **730500** ft³
